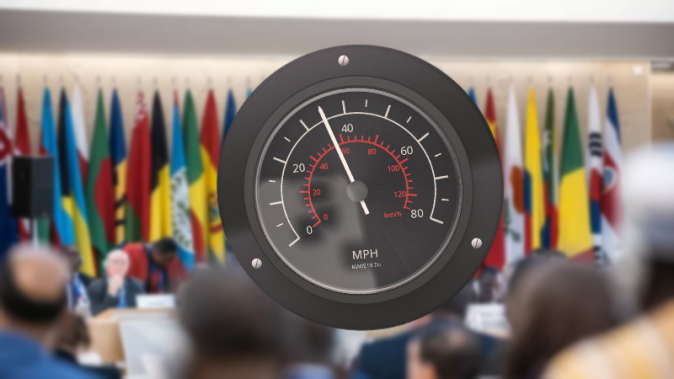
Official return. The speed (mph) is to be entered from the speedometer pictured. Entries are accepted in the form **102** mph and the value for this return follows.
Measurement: **35** mph
